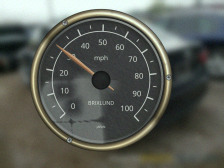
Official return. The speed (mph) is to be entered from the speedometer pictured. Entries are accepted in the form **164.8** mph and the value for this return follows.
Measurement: **30** mph
